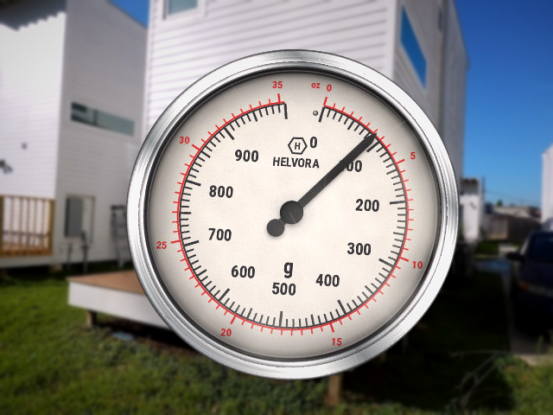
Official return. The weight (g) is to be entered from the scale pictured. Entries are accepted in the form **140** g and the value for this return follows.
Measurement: **90** g
